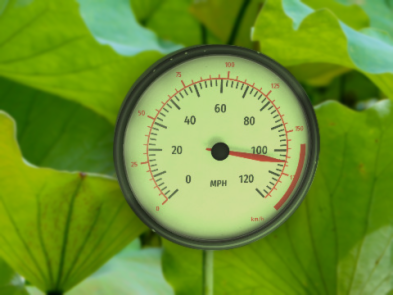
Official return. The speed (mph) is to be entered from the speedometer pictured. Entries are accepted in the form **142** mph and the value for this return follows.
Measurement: **104** mph
